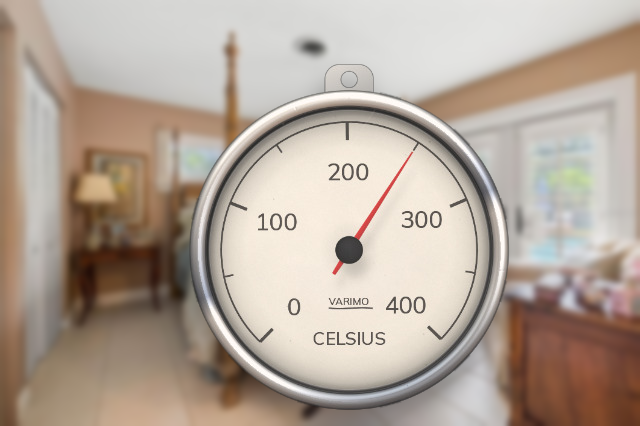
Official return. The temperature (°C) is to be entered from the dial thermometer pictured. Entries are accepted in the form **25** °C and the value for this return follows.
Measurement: **250** °C
